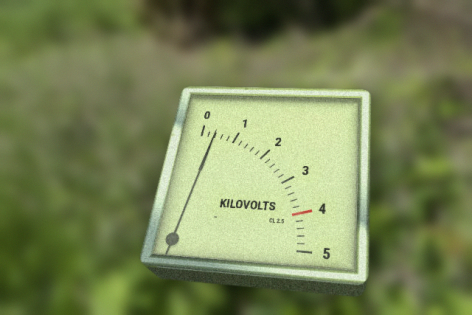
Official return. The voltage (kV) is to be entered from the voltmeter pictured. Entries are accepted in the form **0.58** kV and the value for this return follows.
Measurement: **0.4** kV
